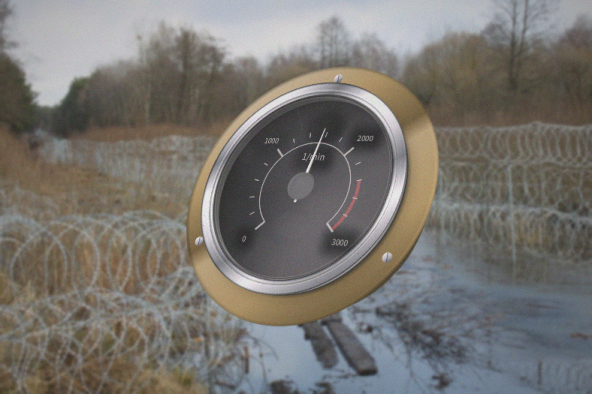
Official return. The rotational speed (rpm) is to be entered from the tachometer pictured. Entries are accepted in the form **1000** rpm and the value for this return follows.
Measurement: **1600** rpm
